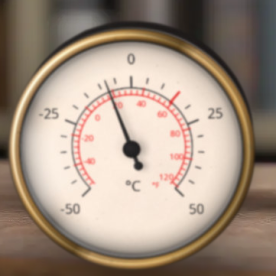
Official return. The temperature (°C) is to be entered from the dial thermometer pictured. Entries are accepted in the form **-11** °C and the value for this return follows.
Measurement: **-7.5** °C
